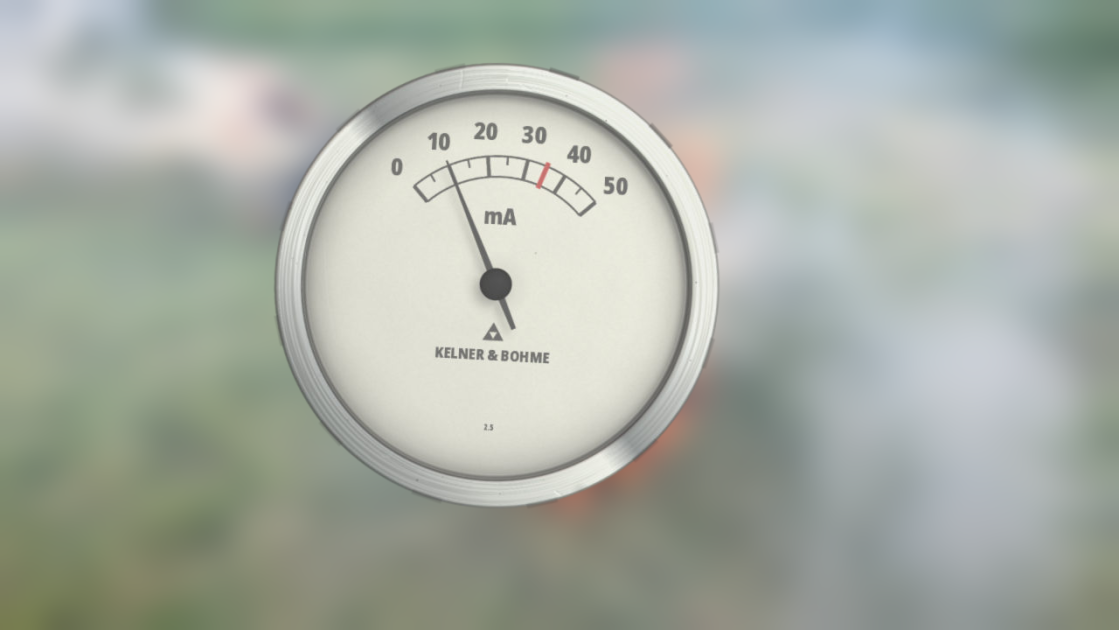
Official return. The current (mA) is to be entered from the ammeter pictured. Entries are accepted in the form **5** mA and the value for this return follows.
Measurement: **10** mA
